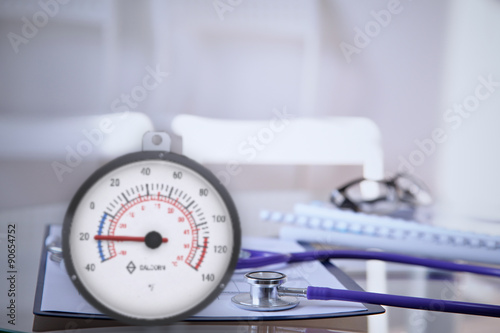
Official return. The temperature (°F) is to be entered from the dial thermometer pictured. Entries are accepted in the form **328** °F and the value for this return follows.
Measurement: **-20** °F
